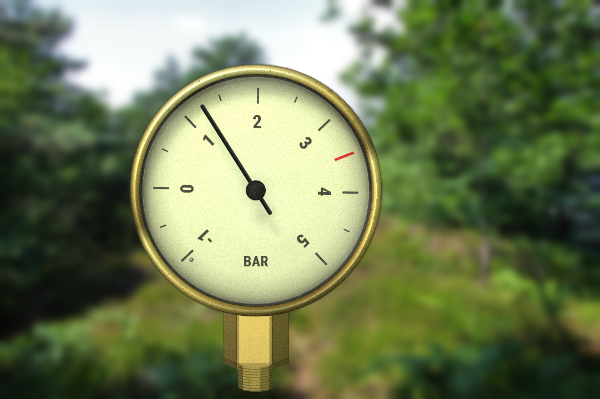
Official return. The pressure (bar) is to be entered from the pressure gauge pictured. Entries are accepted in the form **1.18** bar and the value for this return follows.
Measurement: **1.25** bar
